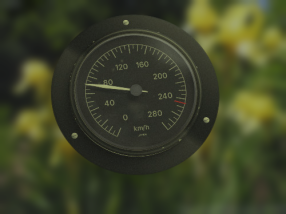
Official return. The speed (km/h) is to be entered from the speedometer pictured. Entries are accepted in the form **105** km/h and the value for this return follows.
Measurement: **70** km/h
